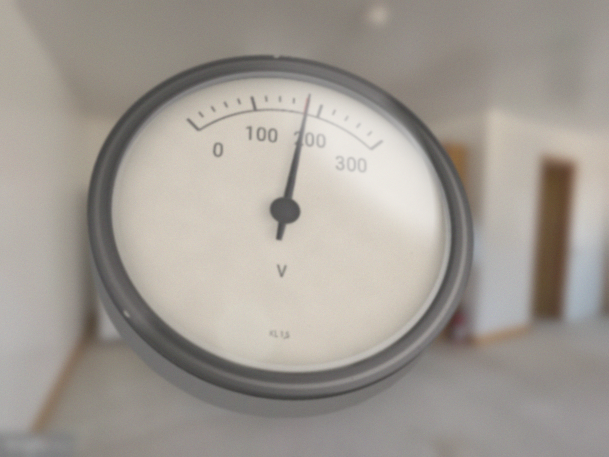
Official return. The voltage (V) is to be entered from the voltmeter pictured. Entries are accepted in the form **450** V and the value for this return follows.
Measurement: **180** V
